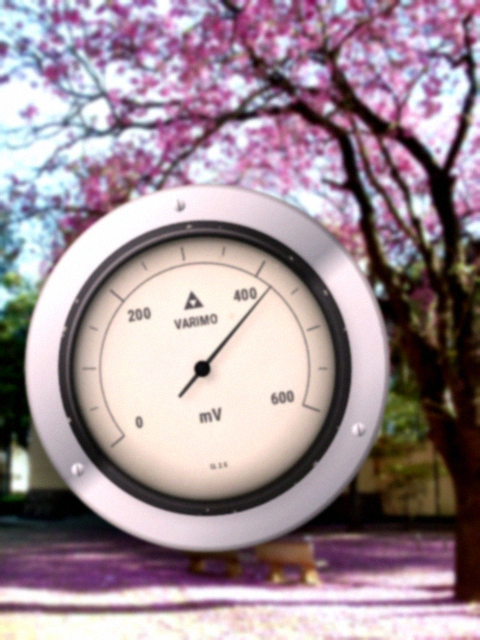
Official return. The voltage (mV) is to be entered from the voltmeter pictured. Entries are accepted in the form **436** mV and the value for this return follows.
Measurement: **425** mV
